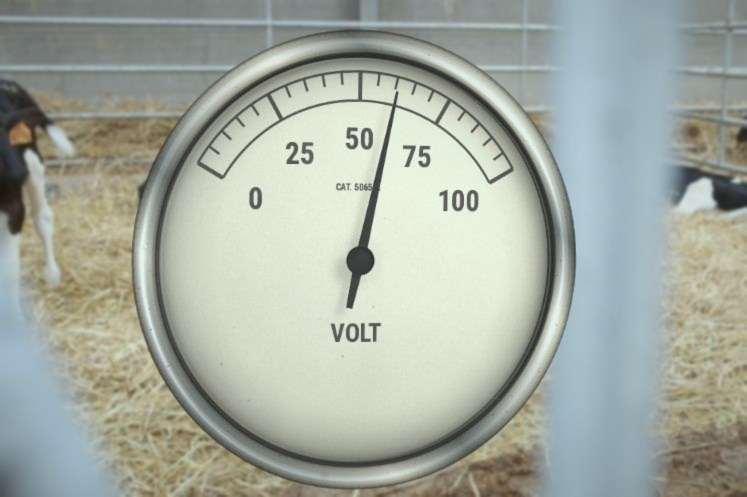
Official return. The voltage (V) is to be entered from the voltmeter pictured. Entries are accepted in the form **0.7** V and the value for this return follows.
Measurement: **60** V
